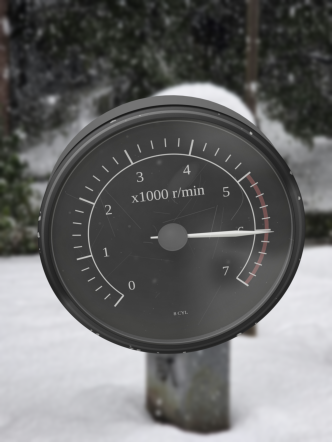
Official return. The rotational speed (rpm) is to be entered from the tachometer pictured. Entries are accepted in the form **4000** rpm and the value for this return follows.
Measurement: **6000** rpm
